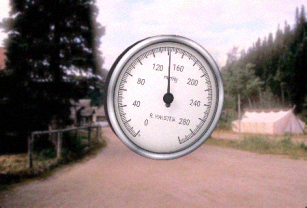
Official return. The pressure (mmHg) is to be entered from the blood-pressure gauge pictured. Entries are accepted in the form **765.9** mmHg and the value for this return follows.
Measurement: **140** mmHg
